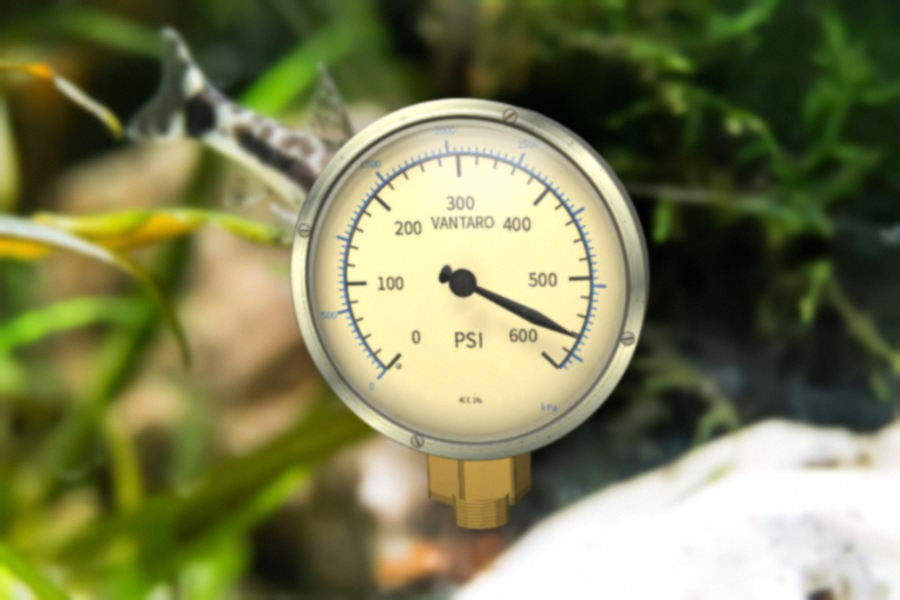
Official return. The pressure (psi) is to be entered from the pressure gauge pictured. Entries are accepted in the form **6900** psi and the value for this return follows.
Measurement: **560** psi
